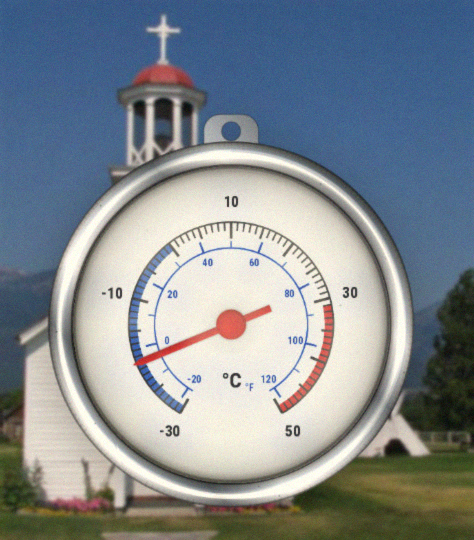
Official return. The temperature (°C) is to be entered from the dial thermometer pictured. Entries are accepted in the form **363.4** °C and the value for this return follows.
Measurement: **-20** °C
